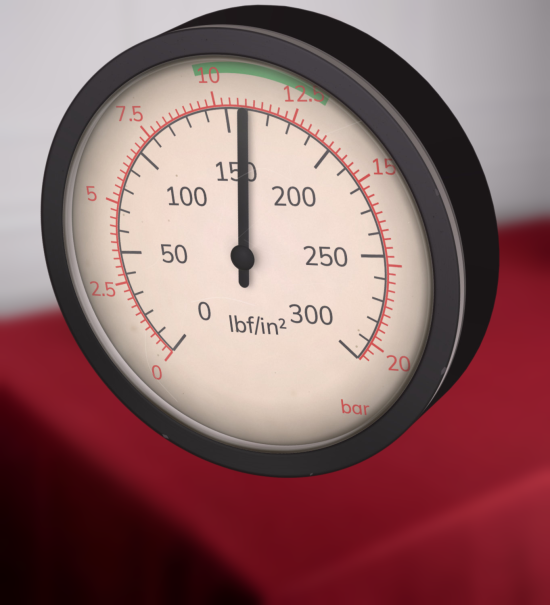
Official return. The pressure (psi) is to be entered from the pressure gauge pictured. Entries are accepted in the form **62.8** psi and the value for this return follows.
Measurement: **160** psi
